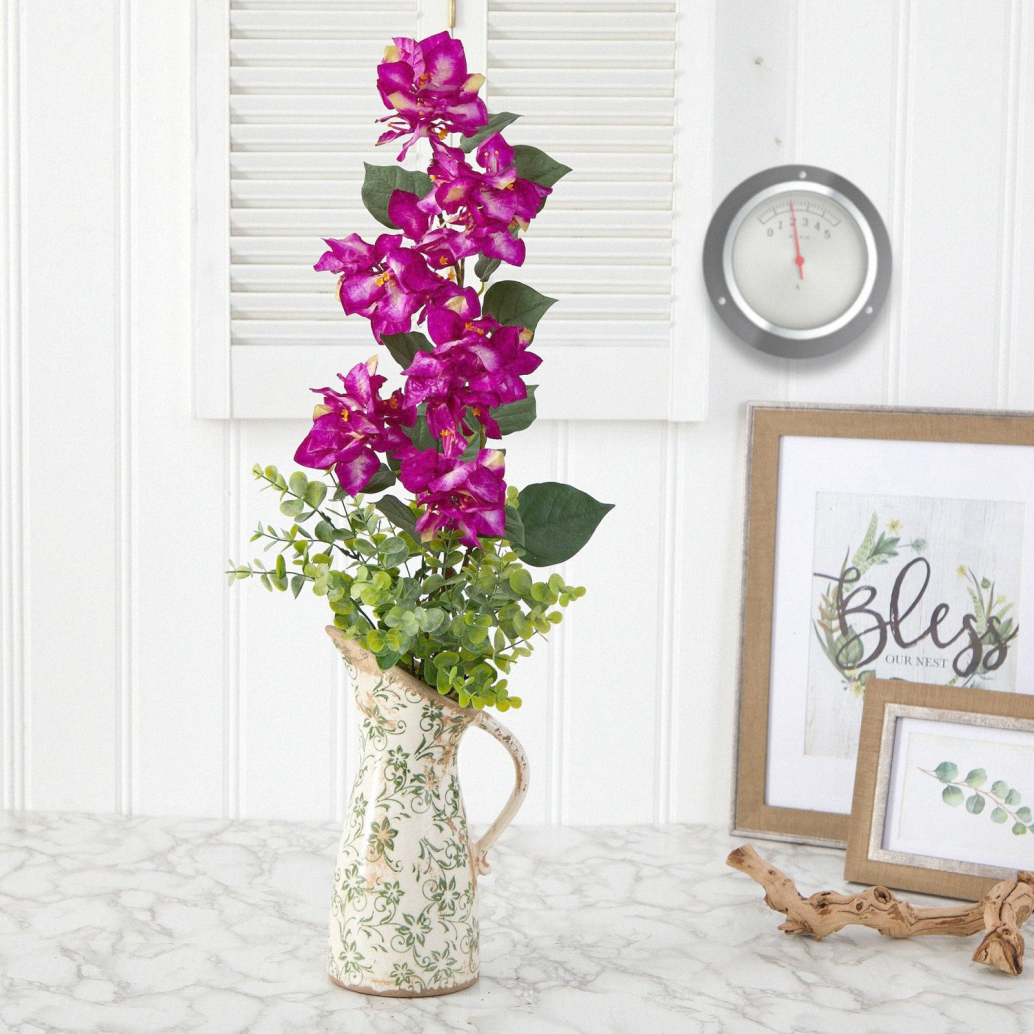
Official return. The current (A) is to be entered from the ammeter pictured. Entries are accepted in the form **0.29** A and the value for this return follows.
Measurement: **2** A
